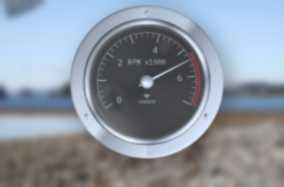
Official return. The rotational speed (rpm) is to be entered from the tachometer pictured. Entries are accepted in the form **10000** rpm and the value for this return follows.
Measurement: **5400** rpm
